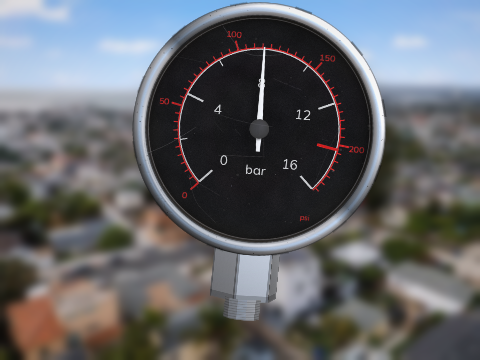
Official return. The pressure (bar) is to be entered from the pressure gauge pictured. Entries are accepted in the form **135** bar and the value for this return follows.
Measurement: **8** bar
